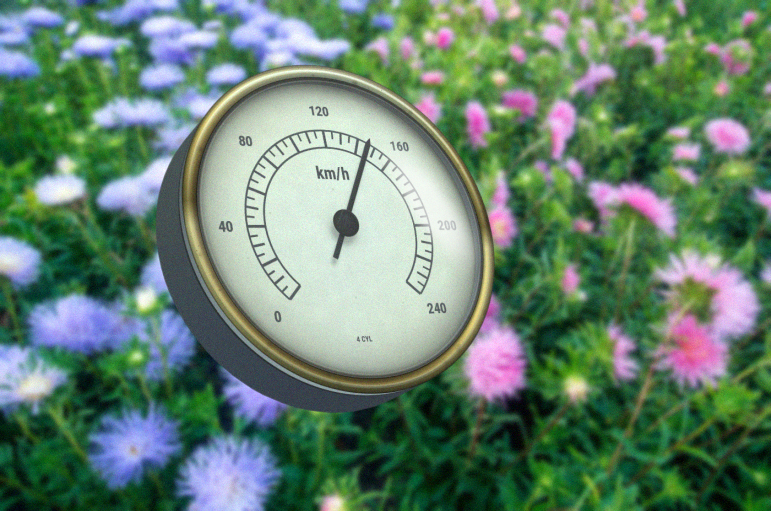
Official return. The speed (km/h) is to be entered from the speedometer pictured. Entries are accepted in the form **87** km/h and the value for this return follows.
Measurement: **145** km/h
